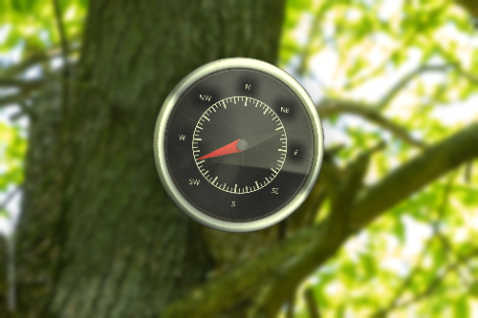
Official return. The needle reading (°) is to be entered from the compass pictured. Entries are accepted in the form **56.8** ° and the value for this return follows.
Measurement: **245** °
